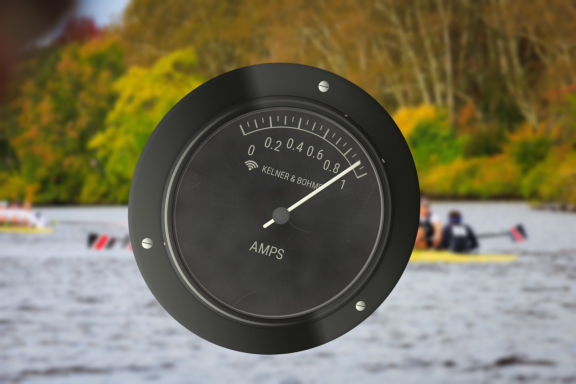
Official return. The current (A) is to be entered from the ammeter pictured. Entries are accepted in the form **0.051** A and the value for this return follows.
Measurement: **0.9** A
